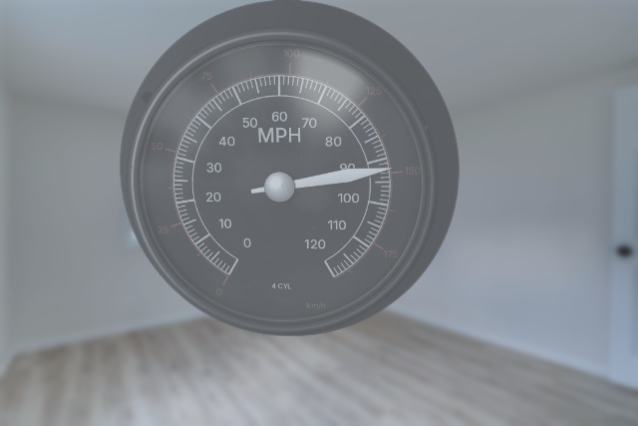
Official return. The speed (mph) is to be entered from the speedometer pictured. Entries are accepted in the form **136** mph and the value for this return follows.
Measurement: **92** mph
